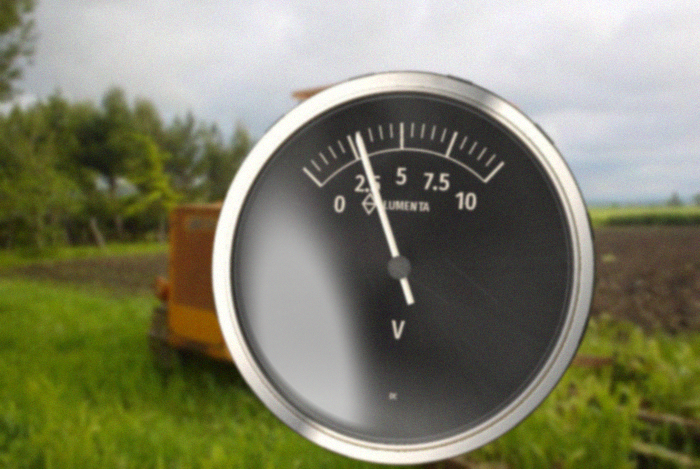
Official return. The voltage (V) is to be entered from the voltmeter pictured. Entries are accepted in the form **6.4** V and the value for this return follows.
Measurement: **3** V
